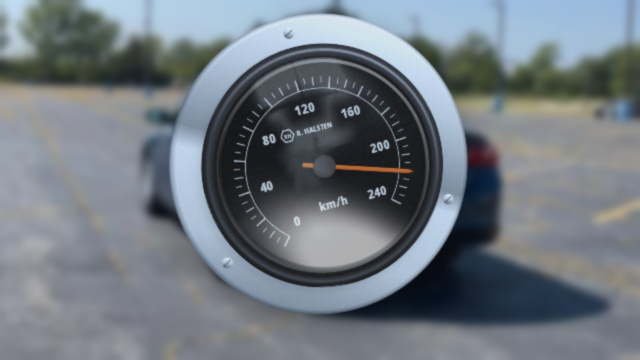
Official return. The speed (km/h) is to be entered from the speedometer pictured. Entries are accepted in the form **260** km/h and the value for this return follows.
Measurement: **220** km/h
